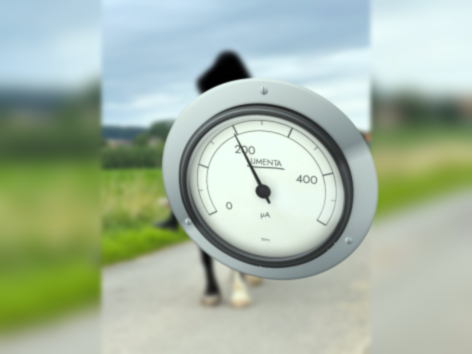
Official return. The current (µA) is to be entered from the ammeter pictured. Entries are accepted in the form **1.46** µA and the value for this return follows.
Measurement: **200** µA
